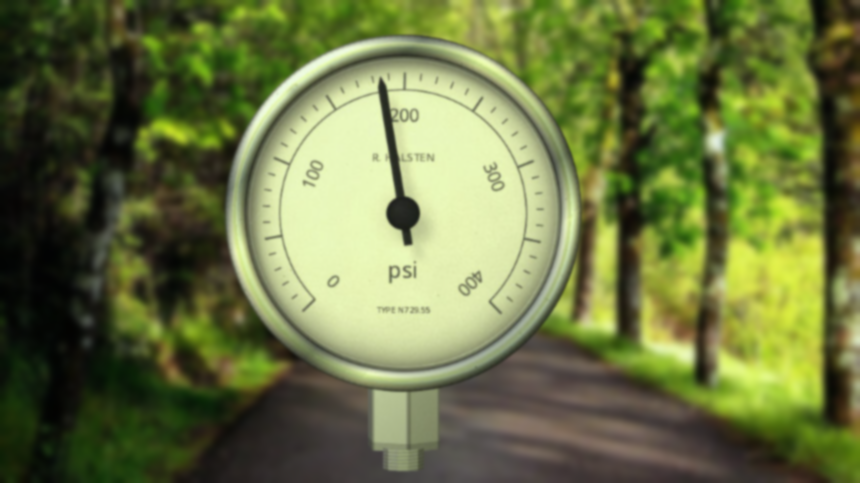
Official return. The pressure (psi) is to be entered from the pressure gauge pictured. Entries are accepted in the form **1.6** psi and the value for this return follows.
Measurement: **185** psi
